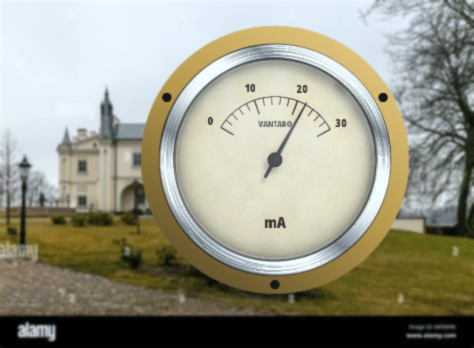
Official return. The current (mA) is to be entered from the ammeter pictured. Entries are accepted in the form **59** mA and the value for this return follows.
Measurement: **22** mA
